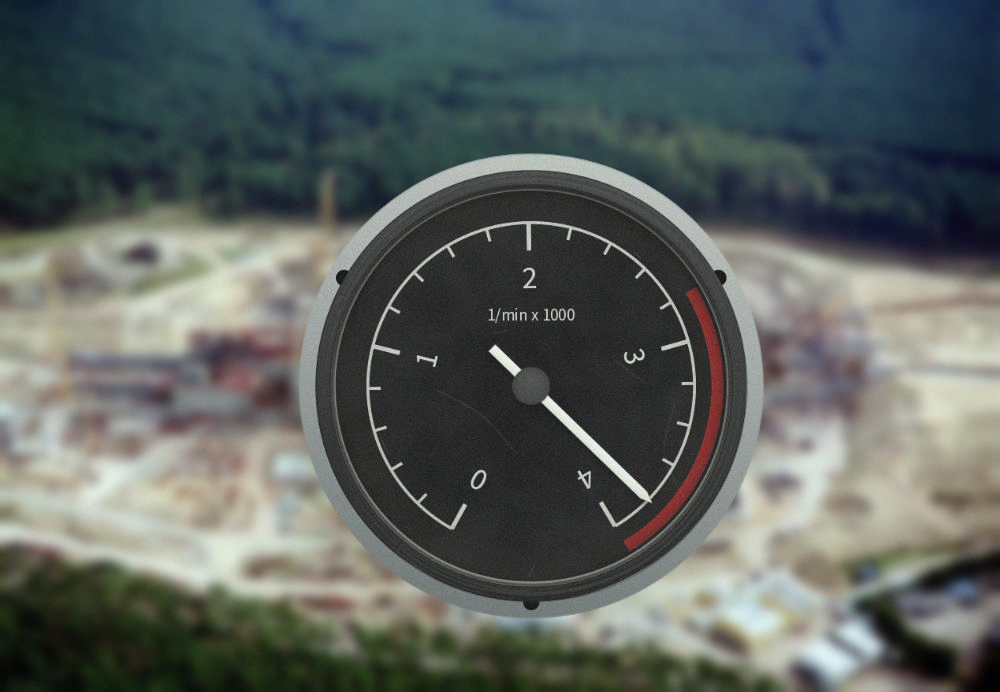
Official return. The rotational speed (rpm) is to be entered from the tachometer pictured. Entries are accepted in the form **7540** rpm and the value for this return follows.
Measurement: **3800** rpm
